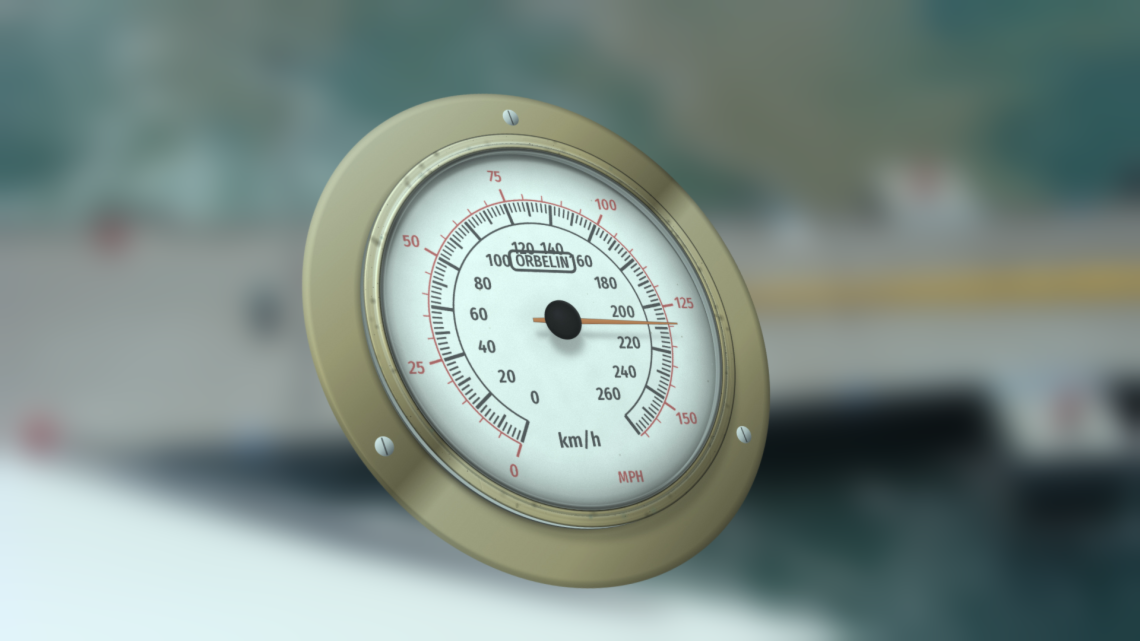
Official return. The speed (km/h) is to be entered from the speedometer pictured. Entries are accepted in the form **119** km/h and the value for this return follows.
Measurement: **210** km/h
